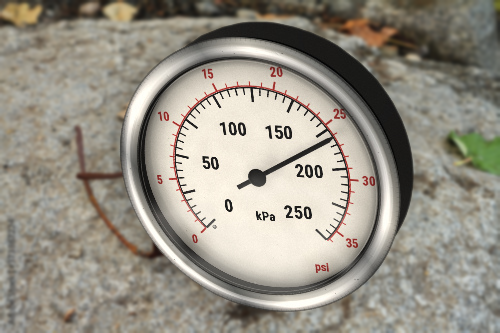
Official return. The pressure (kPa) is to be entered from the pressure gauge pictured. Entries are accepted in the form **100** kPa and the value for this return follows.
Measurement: **180** kPa
